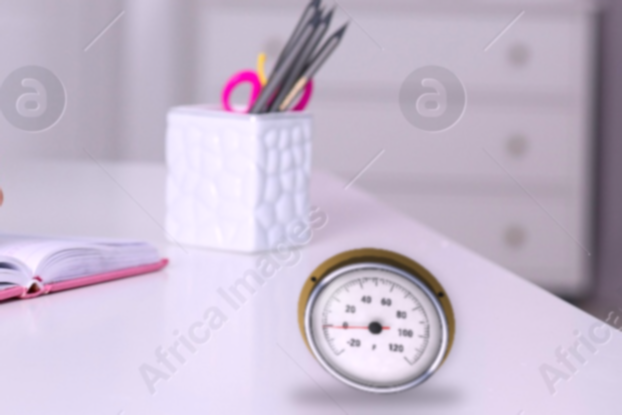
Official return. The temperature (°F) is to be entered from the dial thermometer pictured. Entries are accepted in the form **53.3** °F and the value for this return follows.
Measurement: **0** °F
